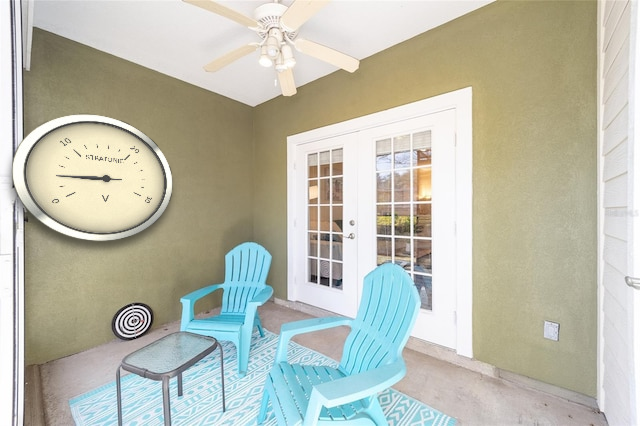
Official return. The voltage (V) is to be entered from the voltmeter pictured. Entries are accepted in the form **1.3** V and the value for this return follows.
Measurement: **4** V
